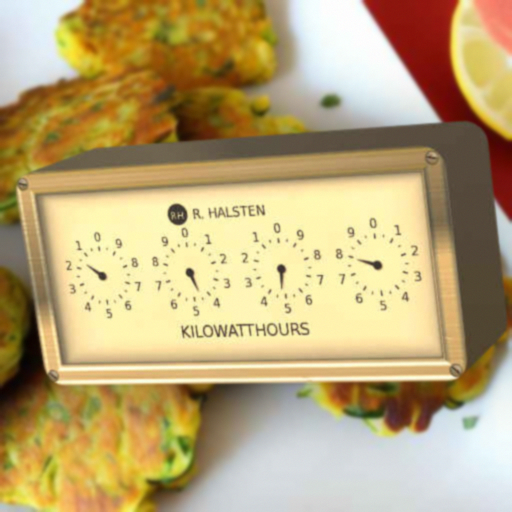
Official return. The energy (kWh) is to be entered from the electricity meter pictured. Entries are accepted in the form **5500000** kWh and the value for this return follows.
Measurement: **1448** kWh
